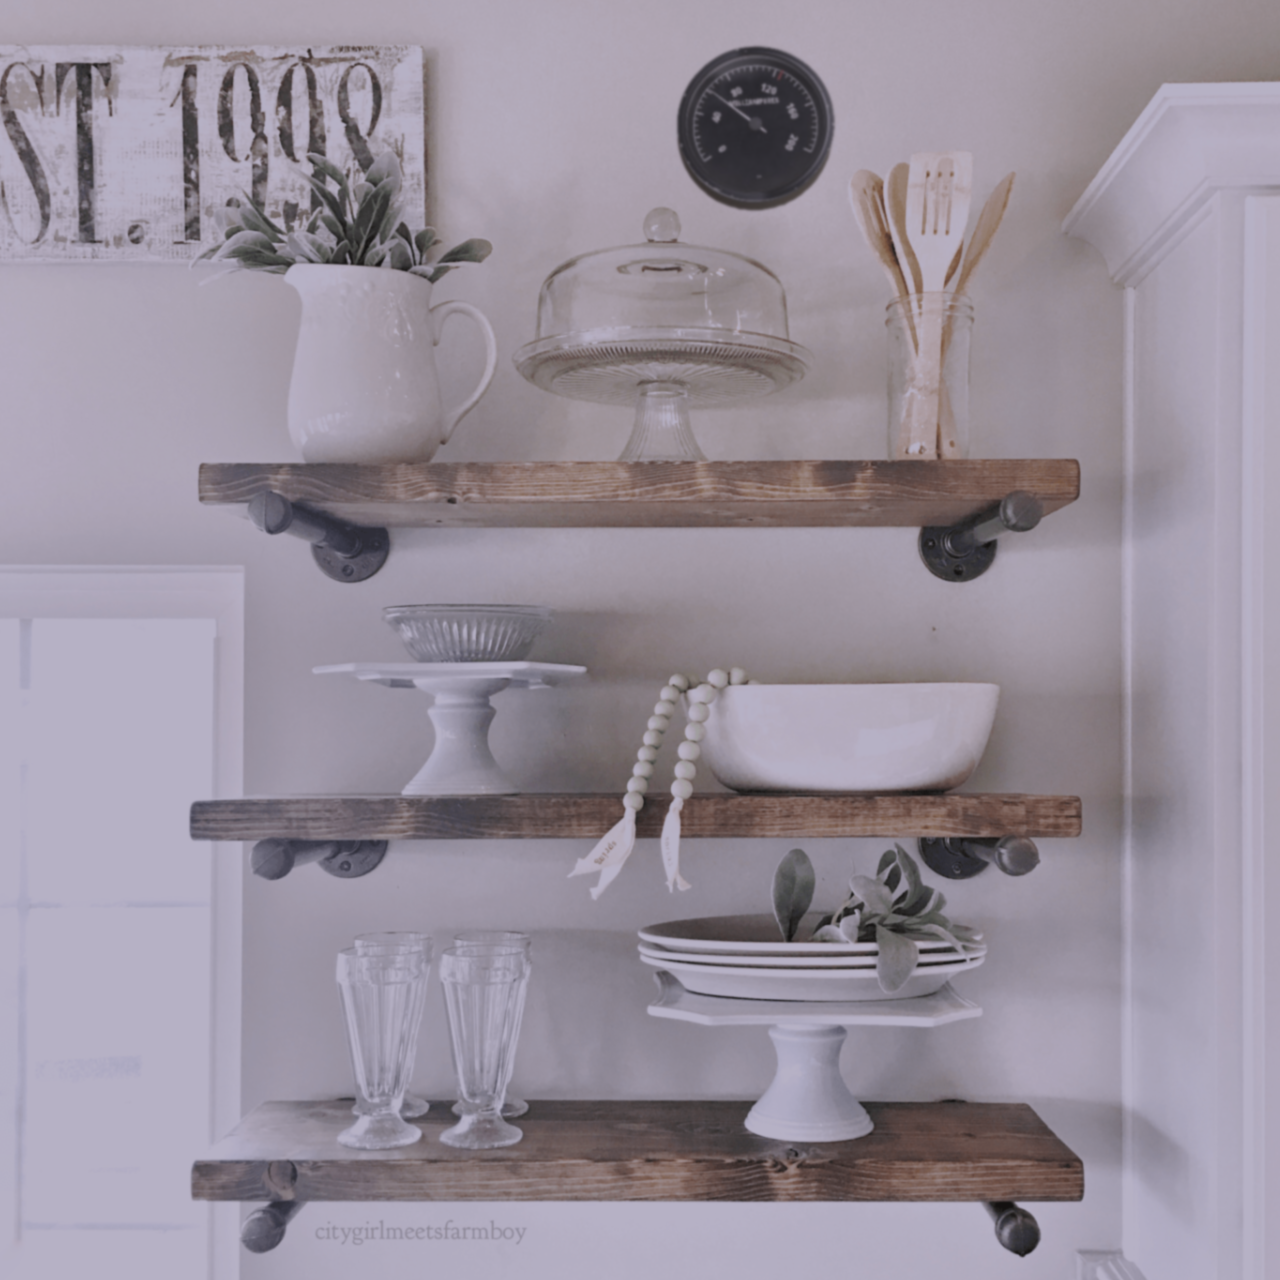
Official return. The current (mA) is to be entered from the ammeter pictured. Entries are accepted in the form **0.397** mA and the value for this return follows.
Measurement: **60** mA
